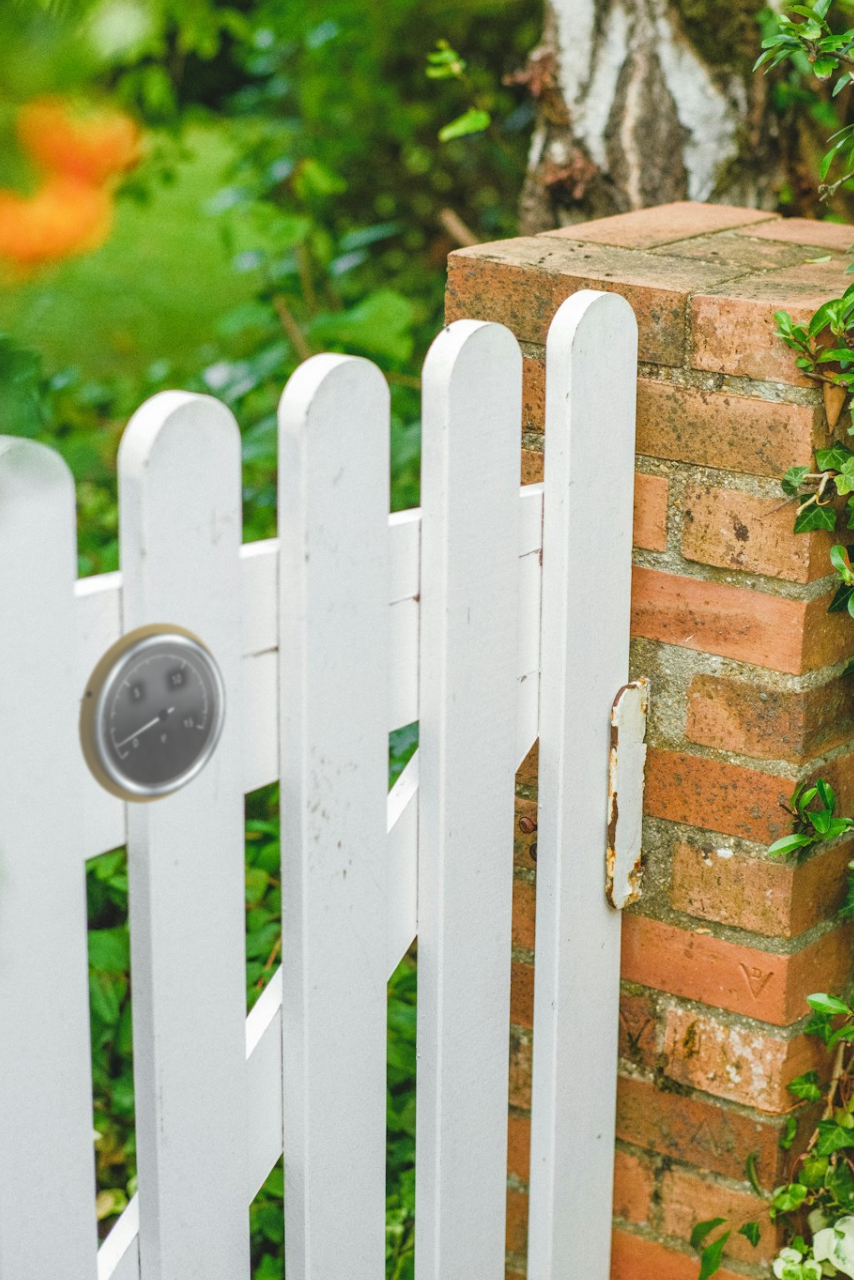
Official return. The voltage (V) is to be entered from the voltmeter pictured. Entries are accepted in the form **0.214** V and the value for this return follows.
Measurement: **1** V
